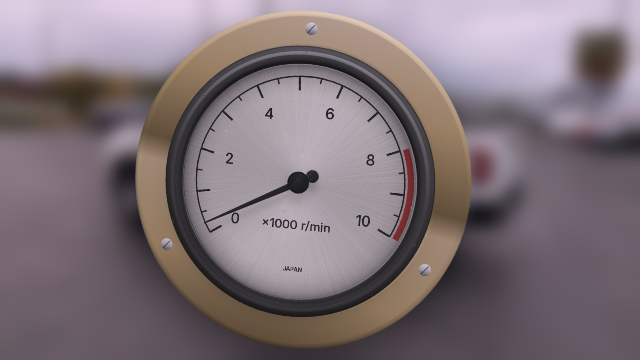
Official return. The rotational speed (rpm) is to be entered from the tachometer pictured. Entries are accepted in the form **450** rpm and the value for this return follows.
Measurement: **250** rpm
